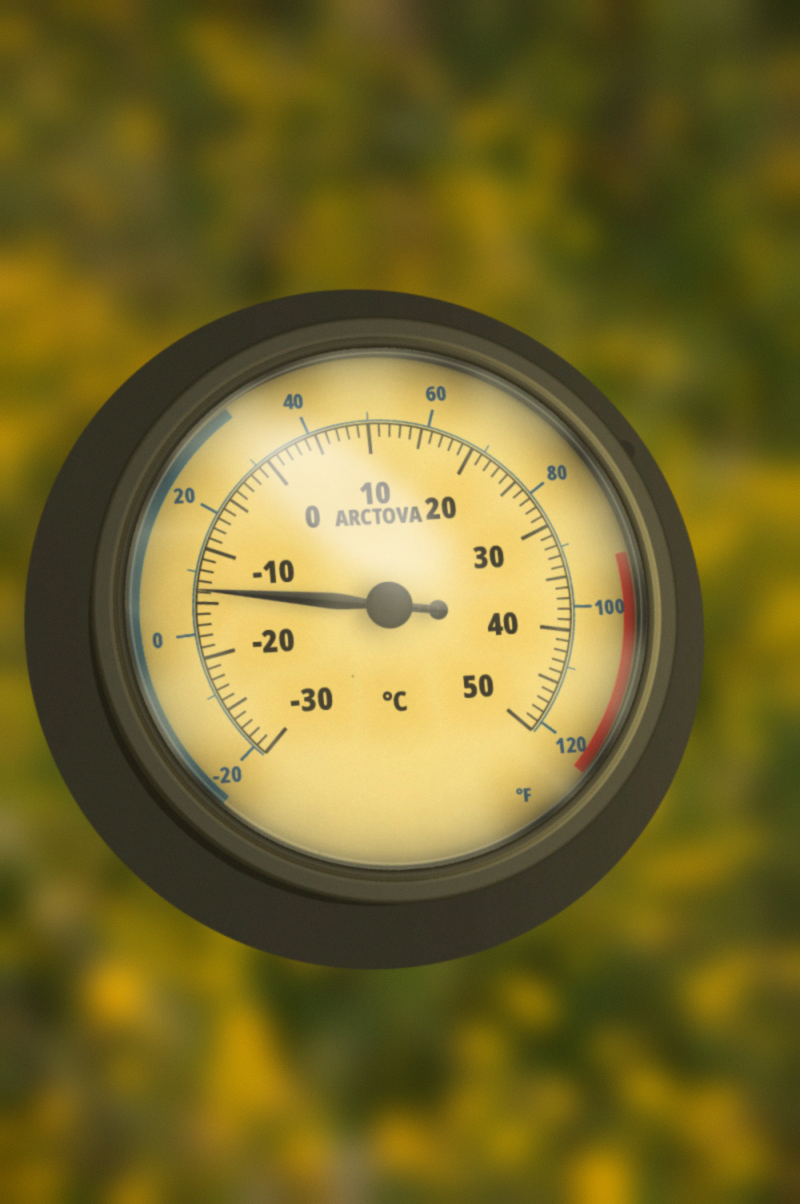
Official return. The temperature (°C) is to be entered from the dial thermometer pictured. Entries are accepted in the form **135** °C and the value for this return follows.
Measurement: **-14** °C
